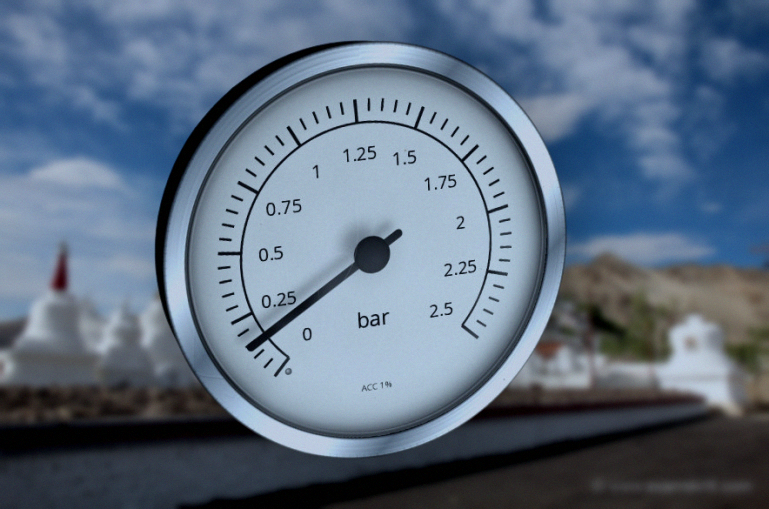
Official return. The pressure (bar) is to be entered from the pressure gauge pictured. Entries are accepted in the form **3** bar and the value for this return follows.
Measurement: **0.15** bar
